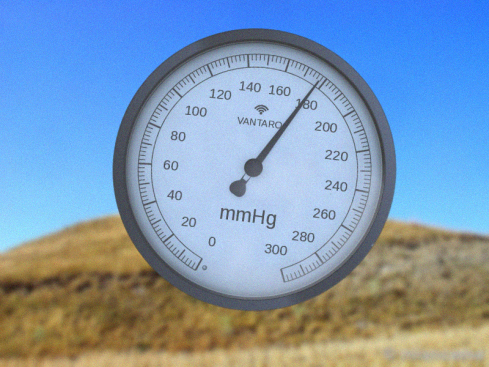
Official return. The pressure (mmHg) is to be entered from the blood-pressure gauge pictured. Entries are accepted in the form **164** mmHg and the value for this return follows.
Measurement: **178** mmHg
